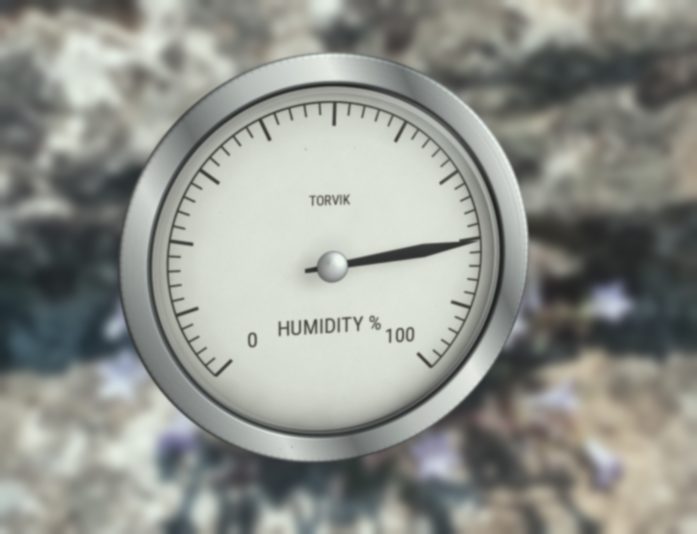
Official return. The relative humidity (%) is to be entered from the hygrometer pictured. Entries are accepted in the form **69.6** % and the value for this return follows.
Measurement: **80** %
